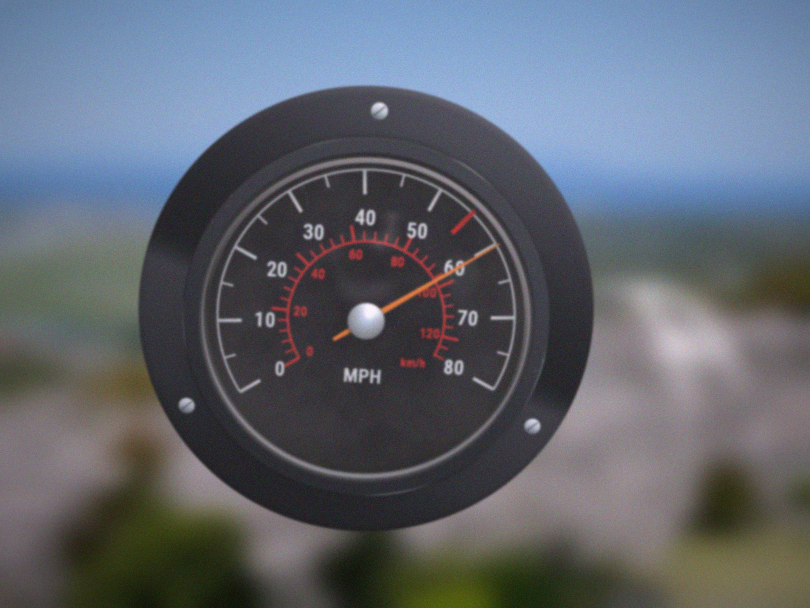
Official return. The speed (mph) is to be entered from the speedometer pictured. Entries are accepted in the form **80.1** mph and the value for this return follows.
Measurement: **60** mph
